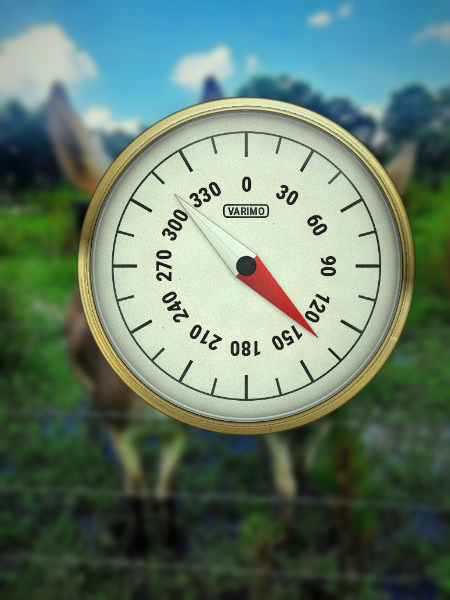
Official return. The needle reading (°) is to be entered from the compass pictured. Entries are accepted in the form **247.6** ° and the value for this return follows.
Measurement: **135** °
